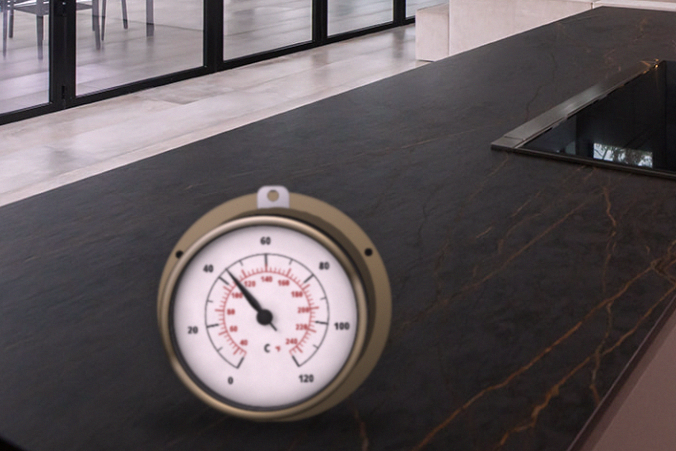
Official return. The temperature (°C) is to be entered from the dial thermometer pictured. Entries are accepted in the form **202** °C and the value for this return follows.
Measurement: **45** °C
